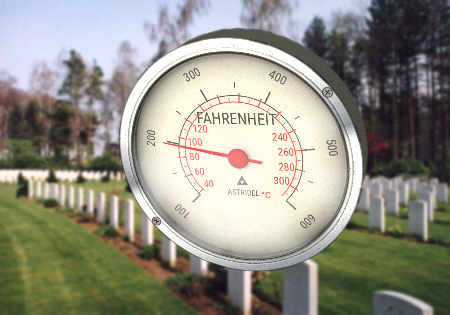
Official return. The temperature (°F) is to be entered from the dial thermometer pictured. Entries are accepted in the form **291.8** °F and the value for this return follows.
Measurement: **200** °F
